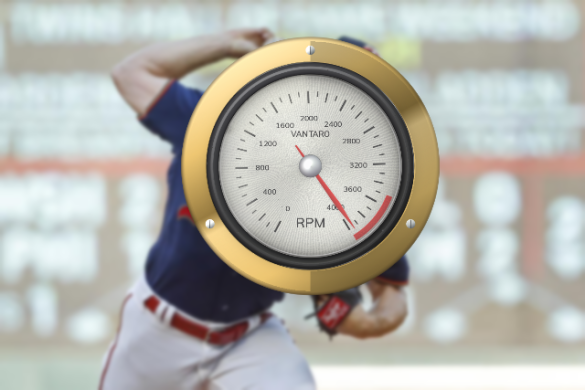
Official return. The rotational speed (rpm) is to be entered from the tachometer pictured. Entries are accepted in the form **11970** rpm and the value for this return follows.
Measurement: **3950** rpm
